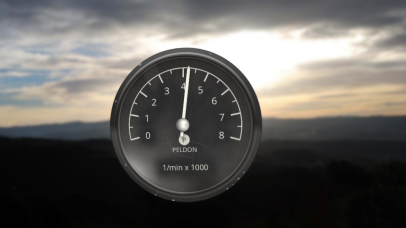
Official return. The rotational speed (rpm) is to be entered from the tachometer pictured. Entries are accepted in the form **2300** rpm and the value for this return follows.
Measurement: **4250** rpm
